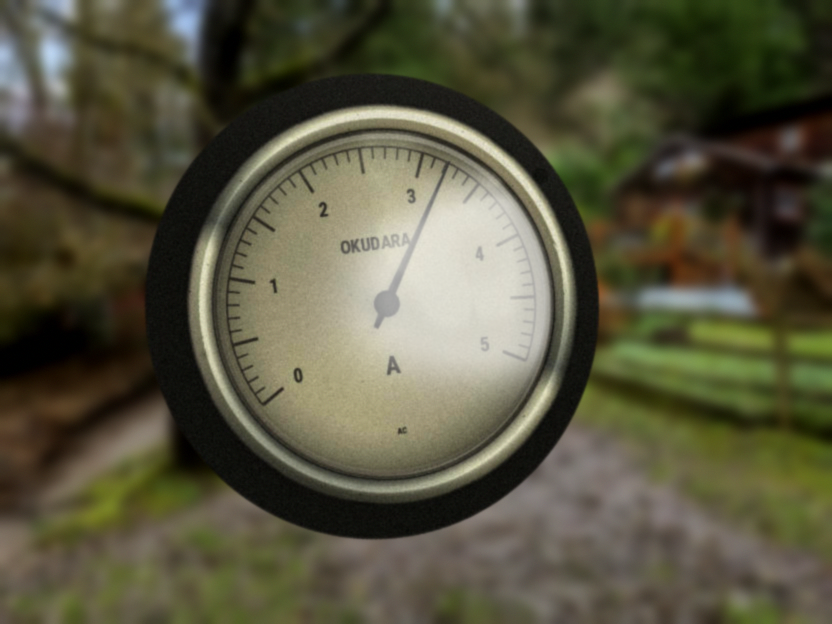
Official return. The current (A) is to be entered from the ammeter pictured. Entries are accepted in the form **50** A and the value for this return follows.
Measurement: **3.2** A
